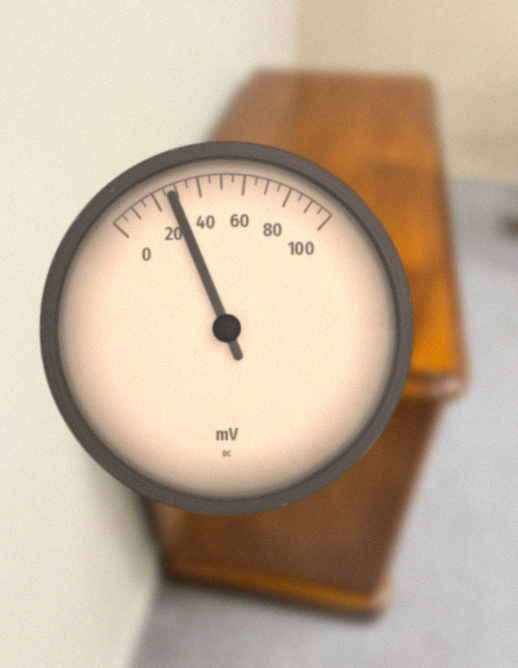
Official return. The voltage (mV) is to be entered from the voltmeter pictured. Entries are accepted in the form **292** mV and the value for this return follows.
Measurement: **27.5** mV
